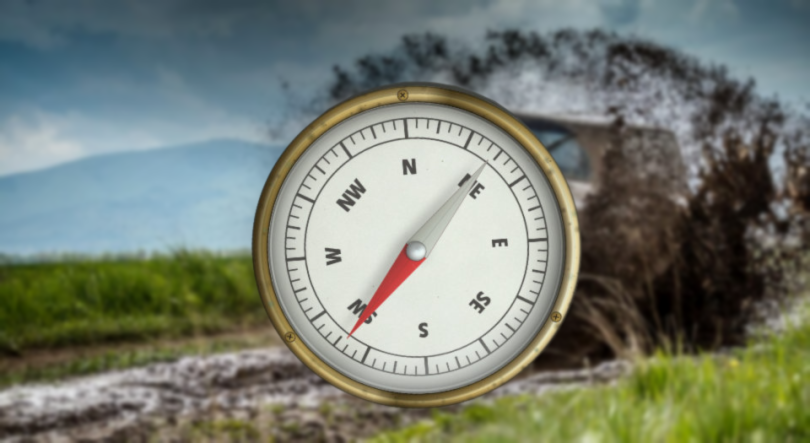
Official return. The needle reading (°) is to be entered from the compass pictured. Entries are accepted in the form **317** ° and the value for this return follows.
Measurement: **222.5** °
